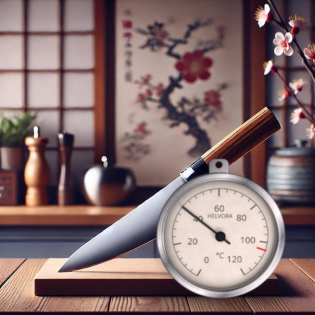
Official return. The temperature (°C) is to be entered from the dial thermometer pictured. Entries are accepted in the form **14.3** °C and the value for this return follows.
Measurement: **40** °C
